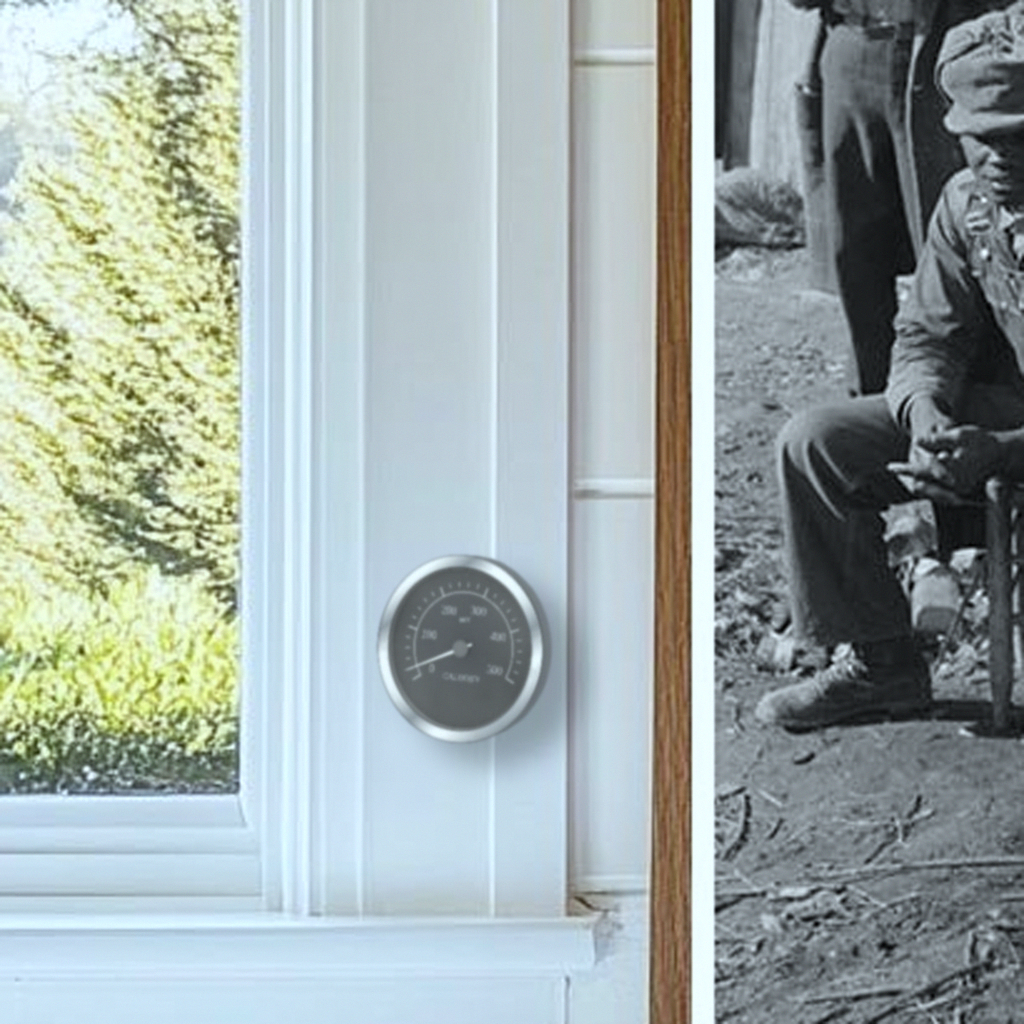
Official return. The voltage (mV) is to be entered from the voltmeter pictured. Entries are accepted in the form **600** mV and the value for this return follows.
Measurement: **20** mV
